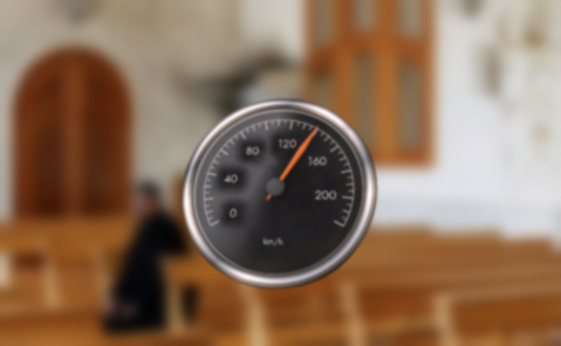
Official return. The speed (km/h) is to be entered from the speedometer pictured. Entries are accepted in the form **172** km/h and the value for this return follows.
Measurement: **140** km/h
